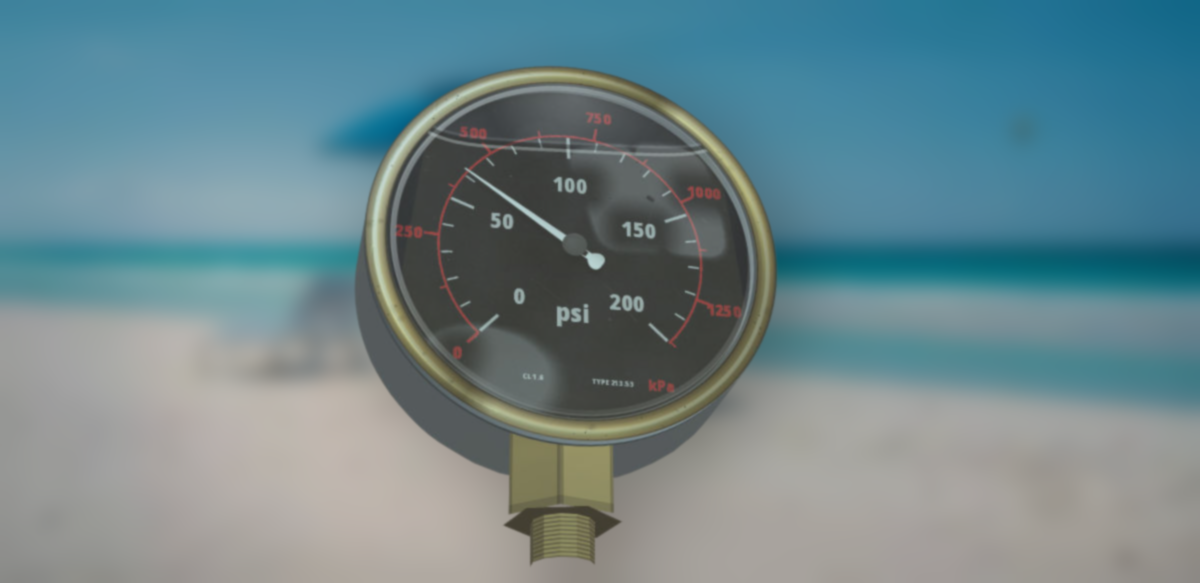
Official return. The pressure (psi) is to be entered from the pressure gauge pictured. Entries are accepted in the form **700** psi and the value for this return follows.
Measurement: **60** psi
